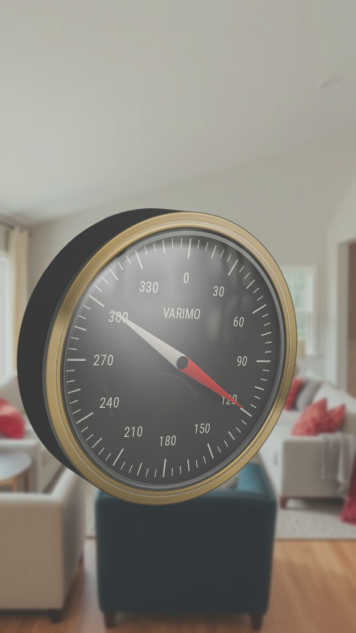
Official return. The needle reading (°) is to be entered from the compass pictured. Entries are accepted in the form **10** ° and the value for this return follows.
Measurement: **120** °
